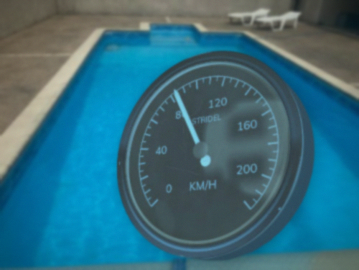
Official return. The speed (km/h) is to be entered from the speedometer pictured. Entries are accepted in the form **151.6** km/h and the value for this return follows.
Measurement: **85** km/h
